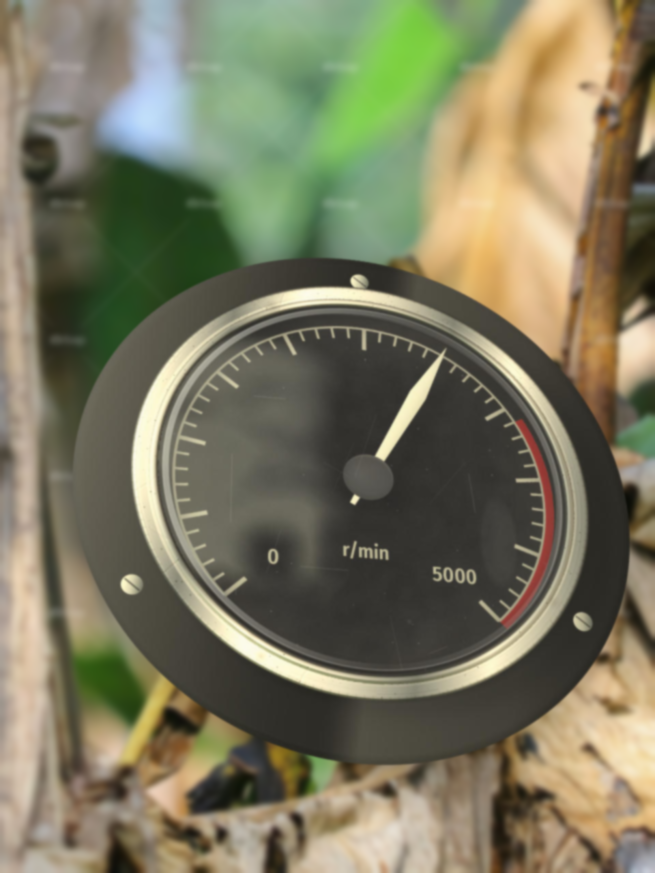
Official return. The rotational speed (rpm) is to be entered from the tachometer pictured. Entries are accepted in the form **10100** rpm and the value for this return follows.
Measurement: **3000** rpm
